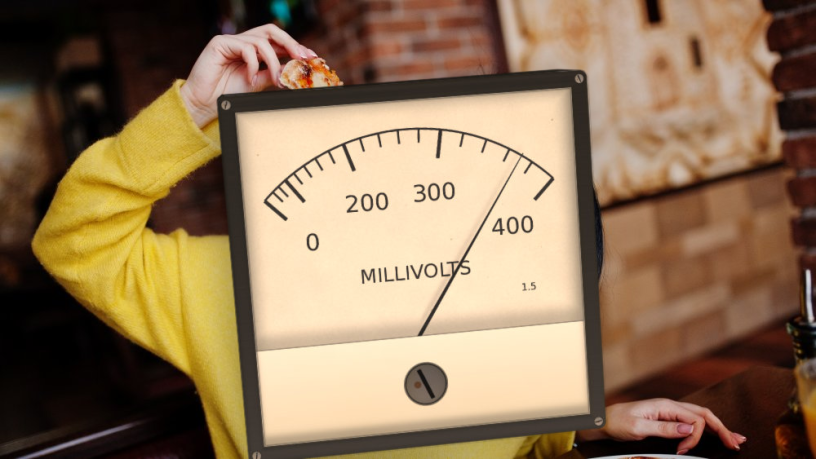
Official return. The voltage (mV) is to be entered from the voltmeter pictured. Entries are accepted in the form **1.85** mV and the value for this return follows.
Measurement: **370** mV
